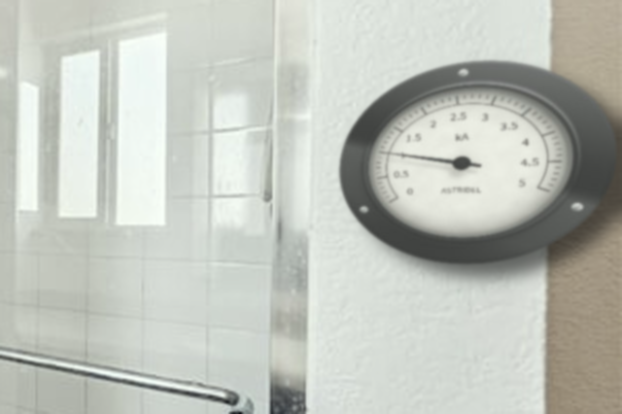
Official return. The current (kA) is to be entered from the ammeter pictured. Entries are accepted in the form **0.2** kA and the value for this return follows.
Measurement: **1** kA
